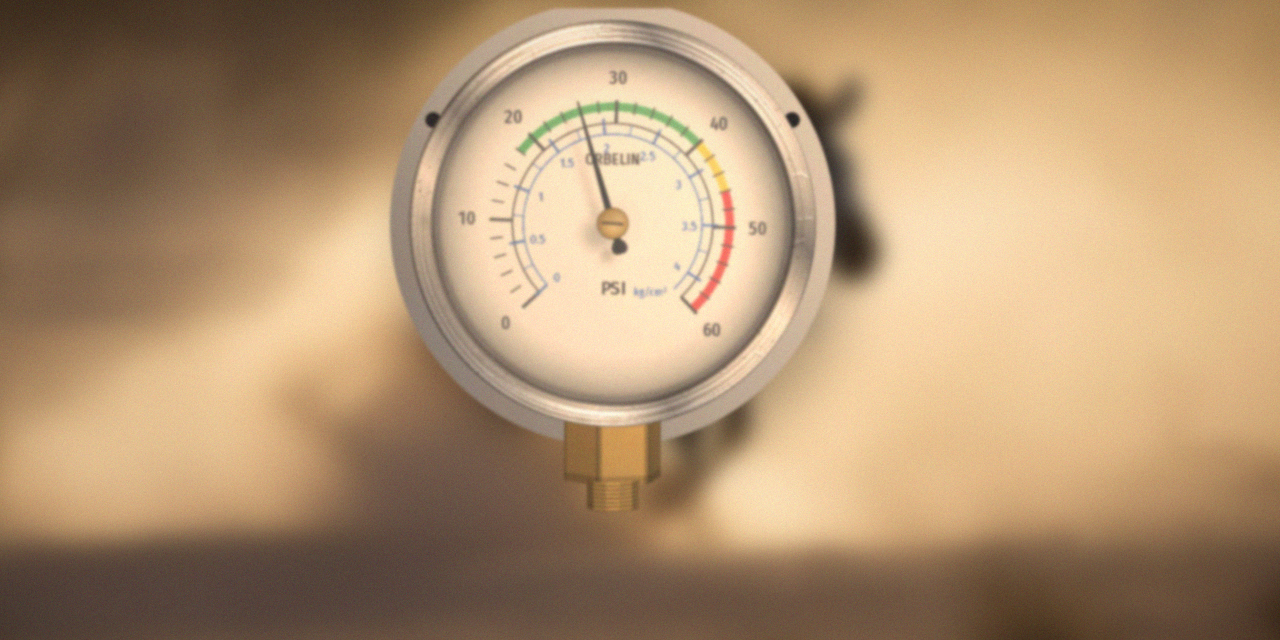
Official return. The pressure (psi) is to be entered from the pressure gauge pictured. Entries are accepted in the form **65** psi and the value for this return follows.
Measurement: **26** psi
